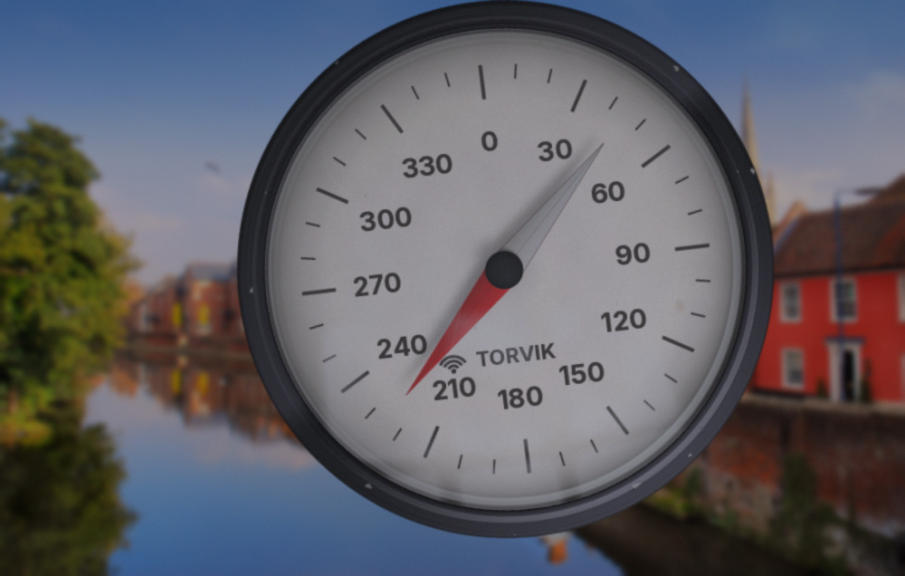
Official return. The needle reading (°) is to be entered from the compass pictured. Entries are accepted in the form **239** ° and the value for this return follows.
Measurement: **225** °
